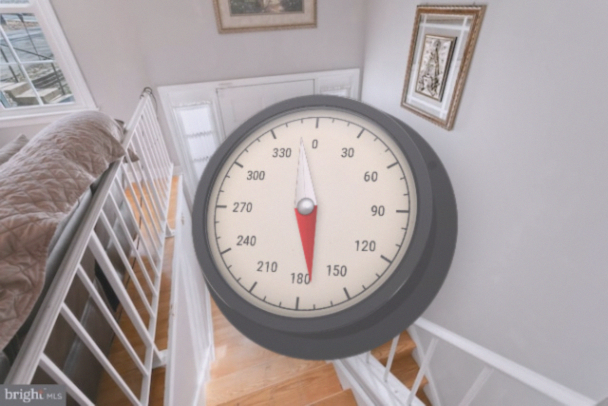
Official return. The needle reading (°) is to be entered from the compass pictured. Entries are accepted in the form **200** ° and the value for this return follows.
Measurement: **170** °
